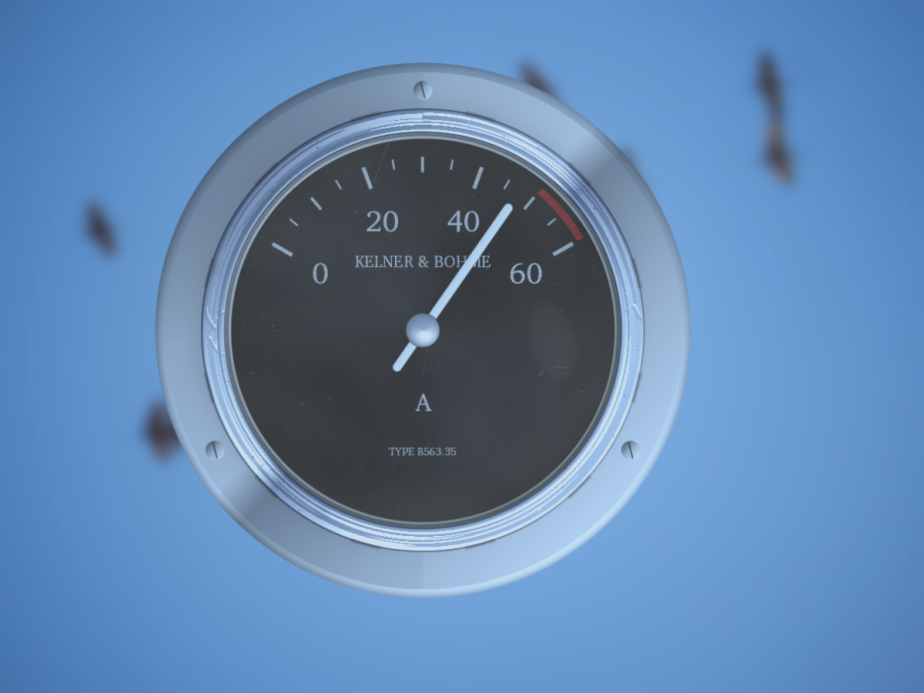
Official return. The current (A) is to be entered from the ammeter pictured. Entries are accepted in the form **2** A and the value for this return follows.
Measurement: **47.5** A
